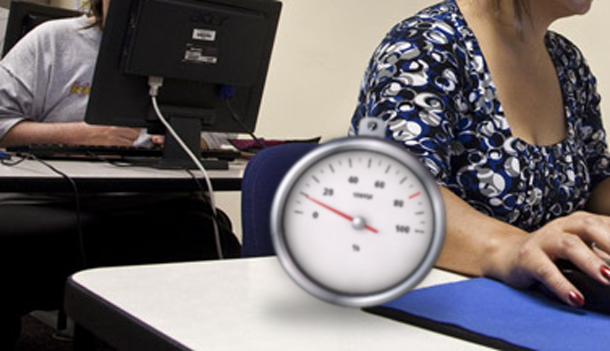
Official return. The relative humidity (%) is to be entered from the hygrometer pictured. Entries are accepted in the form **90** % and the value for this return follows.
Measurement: **10** %
